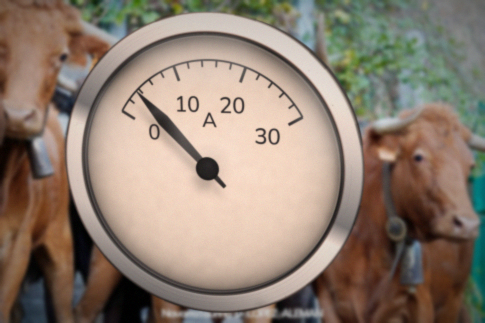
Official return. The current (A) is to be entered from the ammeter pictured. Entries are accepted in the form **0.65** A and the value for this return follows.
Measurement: **4** A
